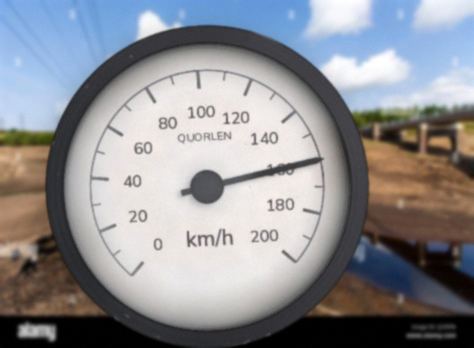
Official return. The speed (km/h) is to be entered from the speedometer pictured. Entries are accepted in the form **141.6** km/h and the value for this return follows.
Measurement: **160** km/h
